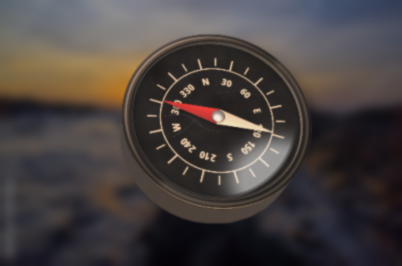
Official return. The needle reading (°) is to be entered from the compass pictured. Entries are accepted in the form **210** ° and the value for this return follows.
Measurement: **300** °
